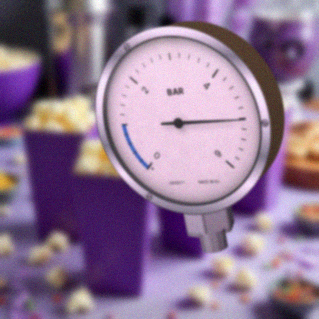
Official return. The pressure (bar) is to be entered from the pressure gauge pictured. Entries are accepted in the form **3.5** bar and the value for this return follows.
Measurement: **5** bar
